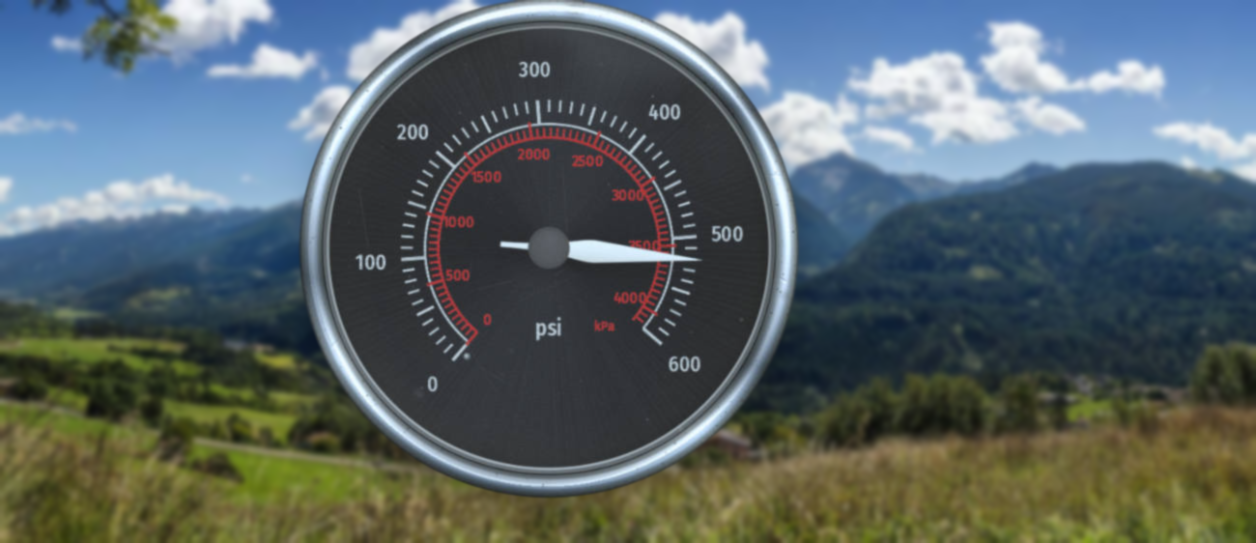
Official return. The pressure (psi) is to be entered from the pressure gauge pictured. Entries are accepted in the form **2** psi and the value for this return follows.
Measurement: **520** psi
